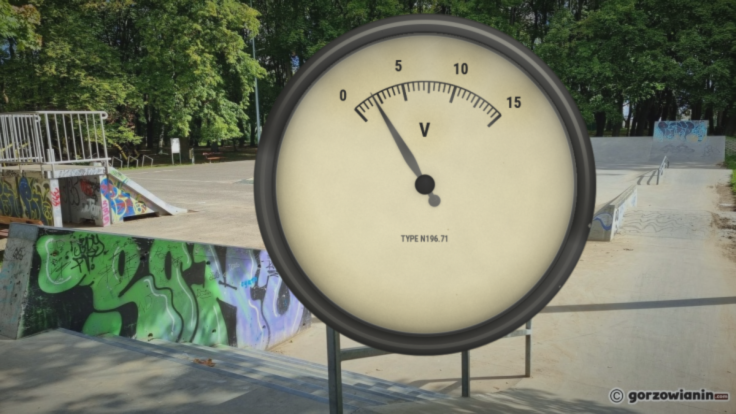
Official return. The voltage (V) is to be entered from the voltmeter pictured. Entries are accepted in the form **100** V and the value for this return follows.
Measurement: **2** V
